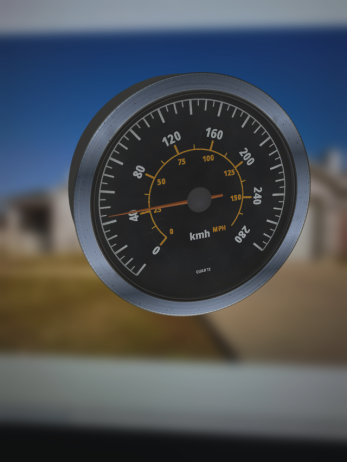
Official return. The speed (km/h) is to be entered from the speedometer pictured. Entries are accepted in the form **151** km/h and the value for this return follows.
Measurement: **45** km/h
